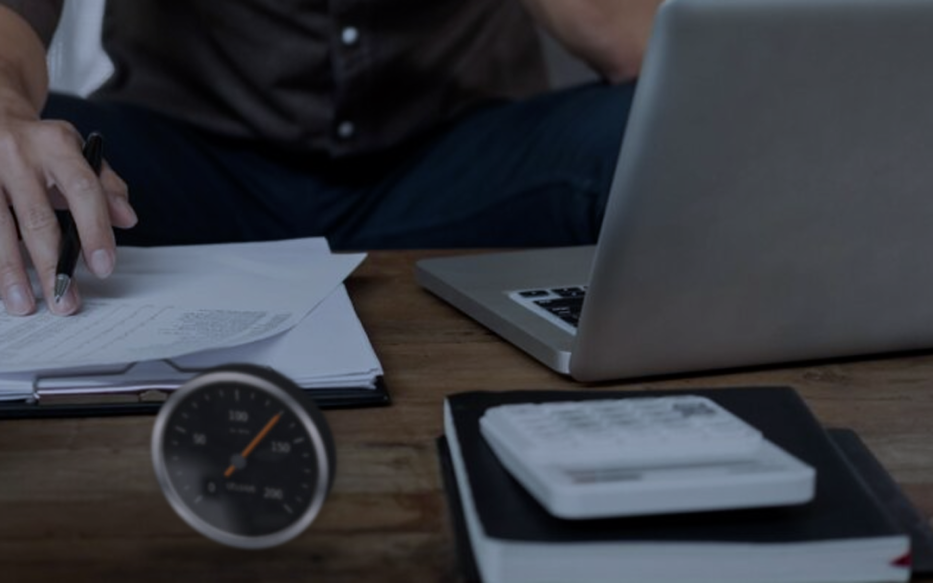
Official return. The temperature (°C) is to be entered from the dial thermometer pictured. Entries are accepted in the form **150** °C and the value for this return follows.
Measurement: **130** °C
